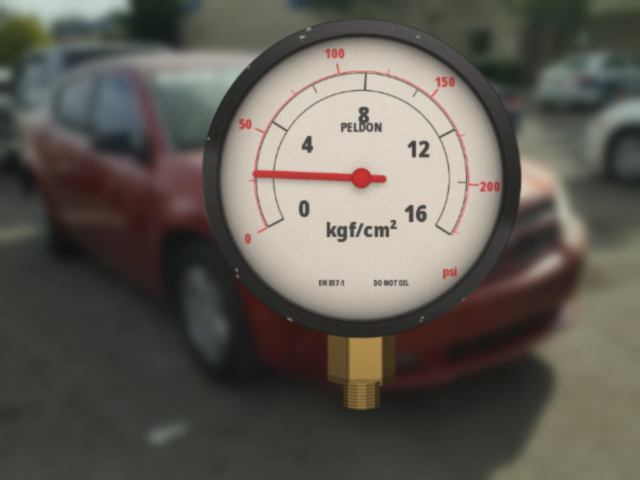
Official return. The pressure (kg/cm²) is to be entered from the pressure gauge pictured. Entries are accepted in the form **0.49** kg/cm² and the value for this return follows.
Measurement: **2** kg/cm²
